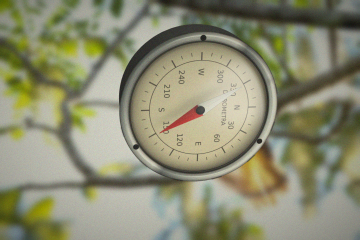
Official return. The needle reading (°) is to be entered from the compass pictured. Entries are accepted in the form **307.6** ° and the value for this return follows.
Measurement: **150** °
